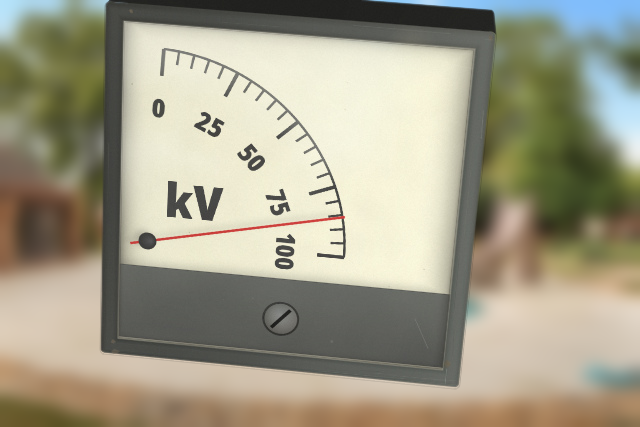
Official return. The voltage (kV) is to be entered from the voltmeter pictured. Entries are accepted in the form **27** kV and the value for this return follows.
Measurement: **85** kV
